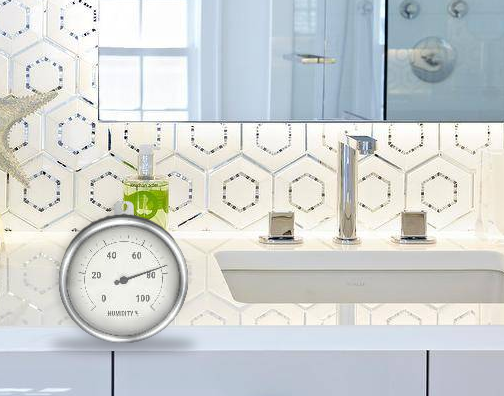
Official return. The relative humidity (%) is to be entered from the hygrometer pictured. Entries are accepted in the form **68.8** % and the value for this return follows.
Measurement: **76** %
